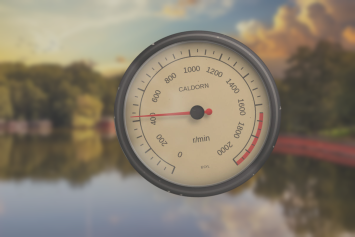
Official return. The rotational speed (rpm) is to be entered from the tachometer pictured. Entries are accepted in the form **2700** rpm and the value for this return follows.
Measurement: **425** rpm
